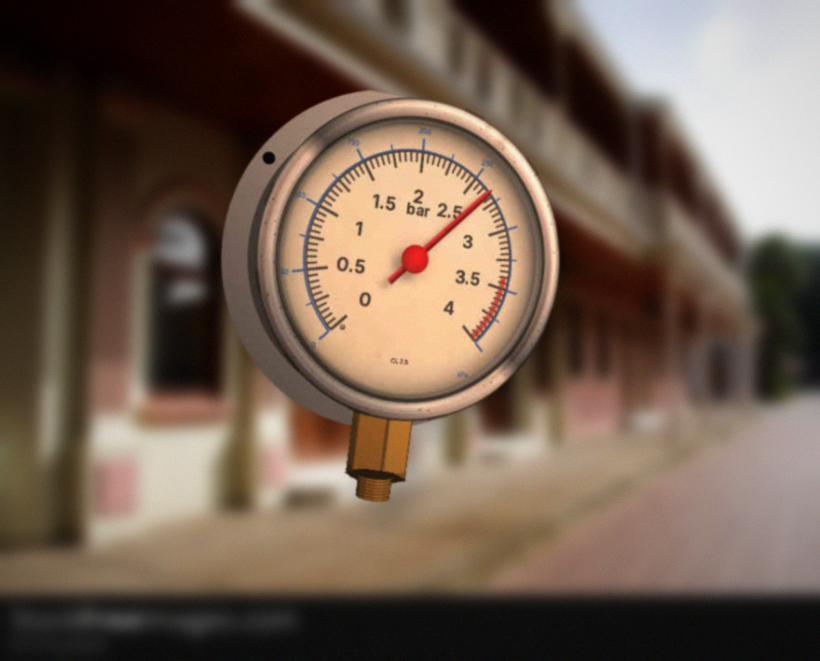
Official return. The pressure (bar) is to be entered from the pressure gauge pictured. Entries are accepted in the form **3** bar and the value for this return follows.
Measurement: **2.65** bar
